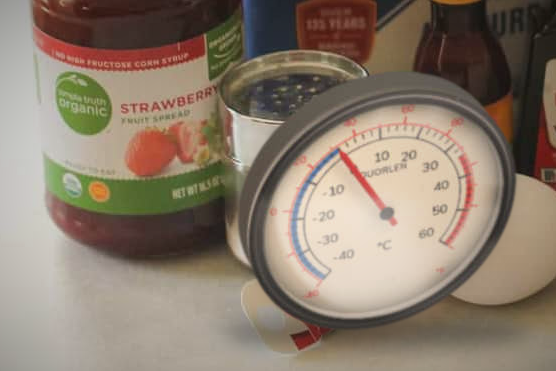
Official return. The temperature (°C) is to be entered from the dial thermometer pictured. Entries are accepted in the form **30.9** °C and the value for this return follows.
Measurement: **0** °C
